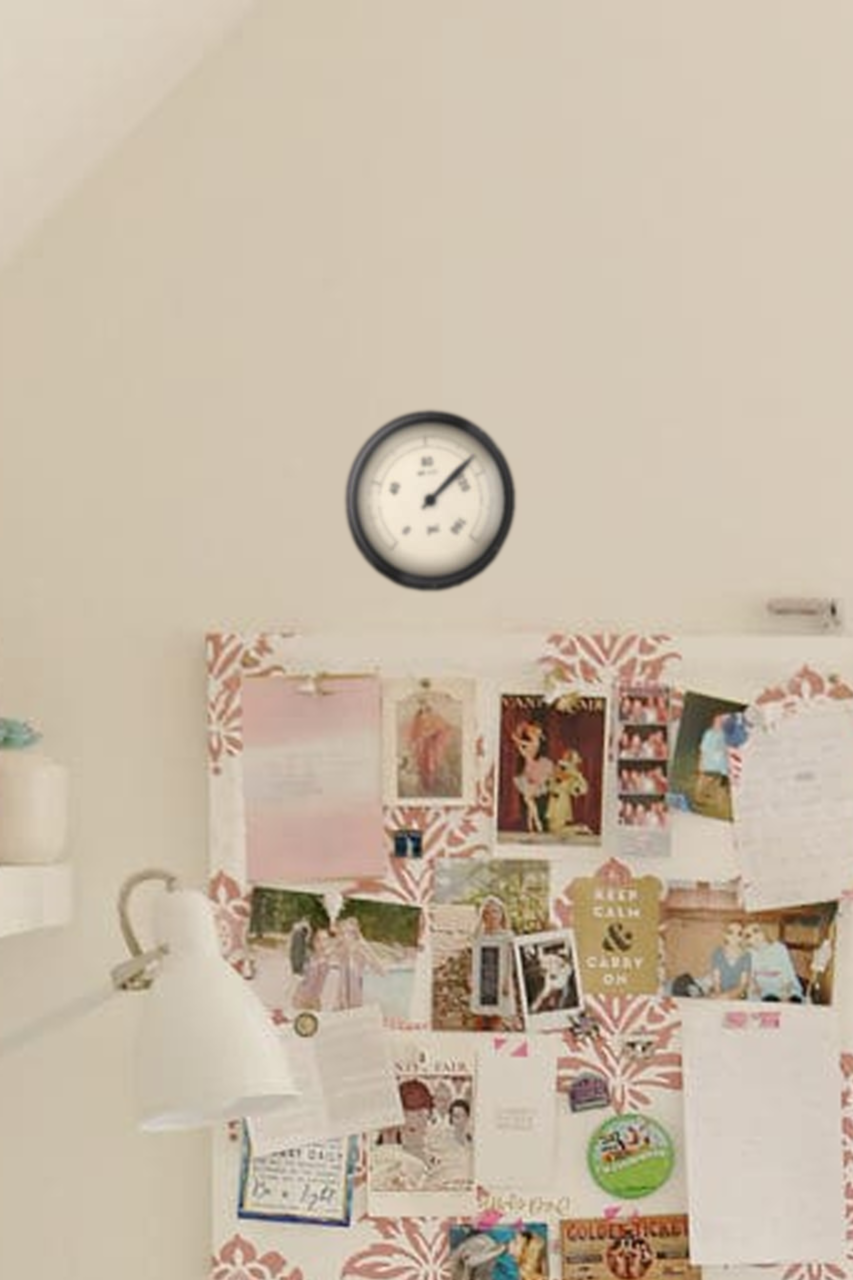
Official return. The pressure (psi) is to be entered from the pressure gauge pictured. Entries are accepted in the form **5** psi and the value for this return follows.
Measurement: **110** psi
